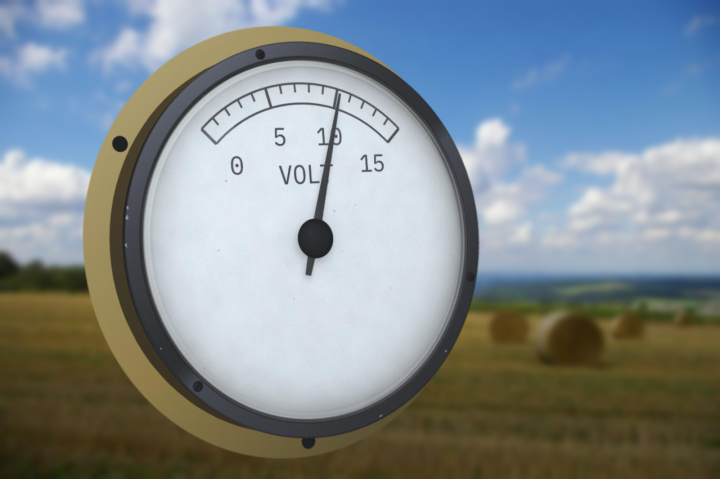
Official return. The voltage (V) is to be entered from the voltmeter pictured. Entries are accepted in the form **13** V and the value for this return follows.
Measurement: **10** V
